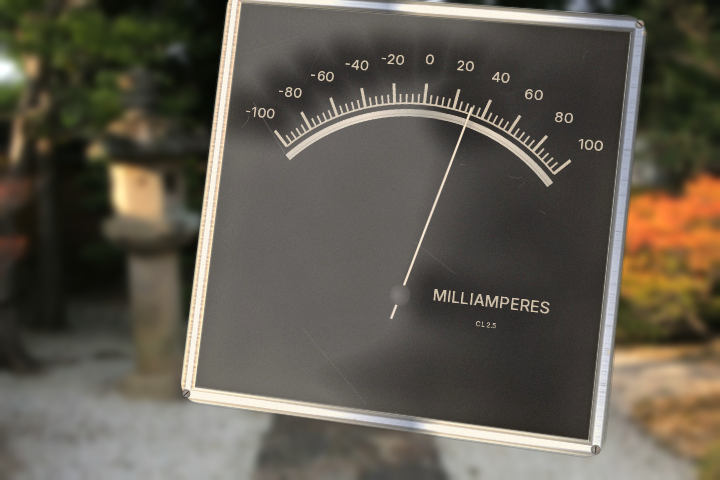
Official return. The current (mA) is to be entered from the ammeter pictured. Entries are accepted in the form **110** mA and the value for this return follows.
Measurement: **32** mA
